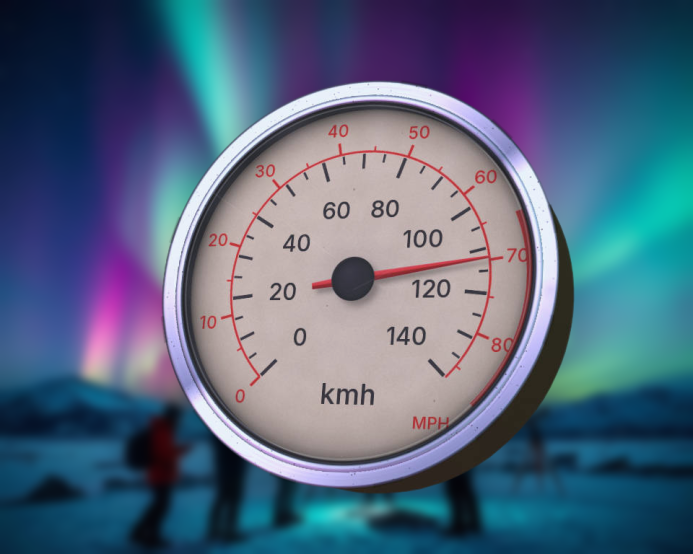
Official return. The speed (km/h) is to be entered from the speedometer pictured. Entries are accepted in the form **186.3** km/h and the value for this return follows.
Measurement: **112.5** km/h
